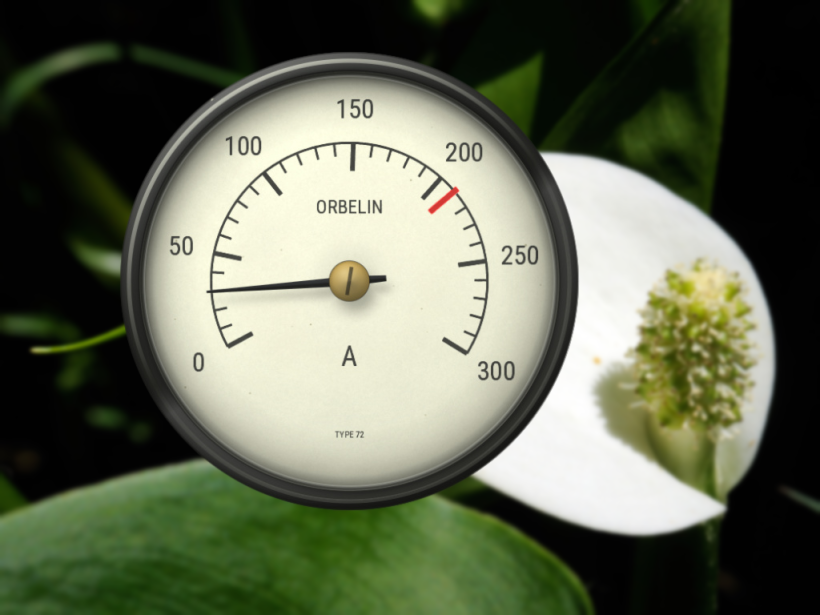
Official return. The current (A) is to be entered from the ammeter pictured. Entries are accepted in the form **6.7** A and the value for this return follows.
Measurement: **30** A
